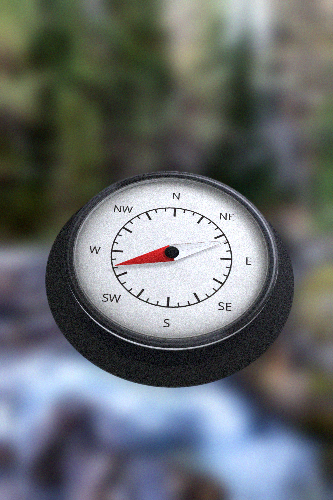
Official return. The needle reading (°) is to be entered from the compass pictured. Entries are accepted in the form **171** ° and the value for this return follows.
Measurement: **250** °
